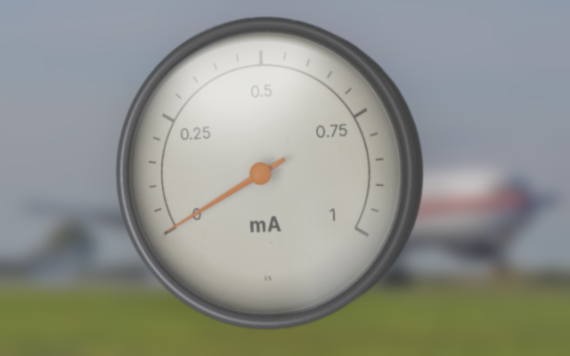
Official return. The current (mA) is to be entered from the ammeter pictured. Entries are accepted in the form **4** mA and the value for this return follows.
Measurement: **0** mA
